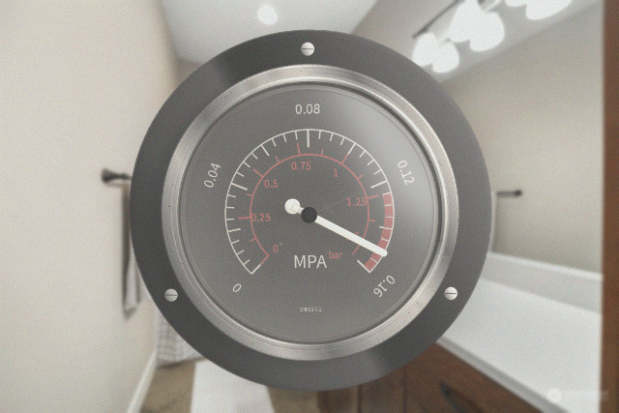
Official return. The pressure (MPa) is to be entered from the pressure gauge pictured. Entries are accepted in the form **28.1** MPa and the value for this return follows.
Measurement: **0.15** MPa
